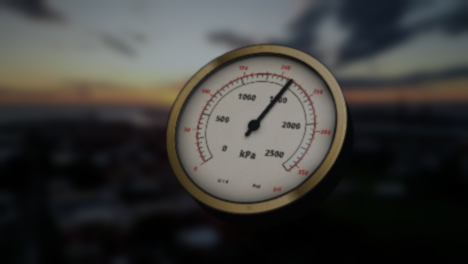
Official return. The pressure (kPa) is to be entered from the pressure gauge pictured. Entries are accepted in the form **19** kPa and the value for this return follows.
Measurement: **1500** kPa
